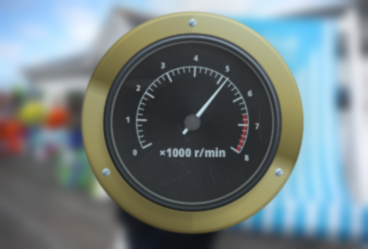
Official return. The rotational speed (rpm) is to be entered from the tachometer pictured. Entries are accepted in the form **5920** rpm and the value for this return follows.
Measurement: **5200** rpm
